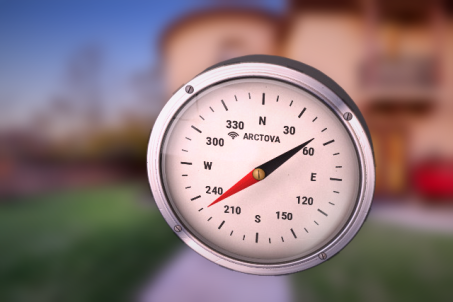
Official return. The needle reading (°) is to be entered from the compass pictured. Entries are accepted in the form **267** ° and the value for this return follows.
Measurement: **230** °
